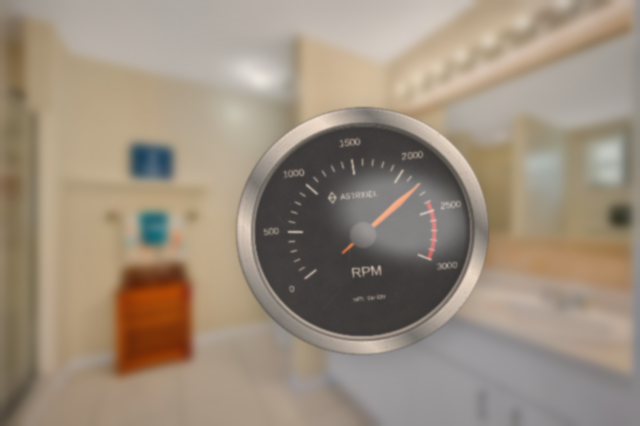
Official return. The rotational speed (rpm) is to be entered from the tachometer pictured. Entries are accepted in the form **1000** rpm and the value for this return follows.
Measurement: **2200** rpm
